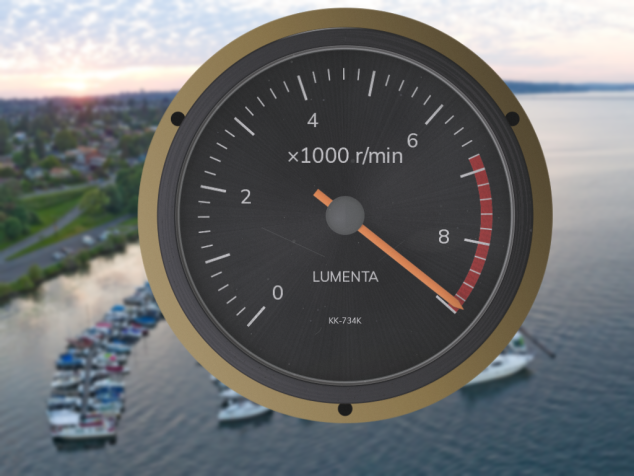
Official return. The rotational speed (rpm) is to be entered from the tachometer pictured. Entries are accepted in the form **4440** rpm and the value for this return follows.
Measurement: **8900** rpm
